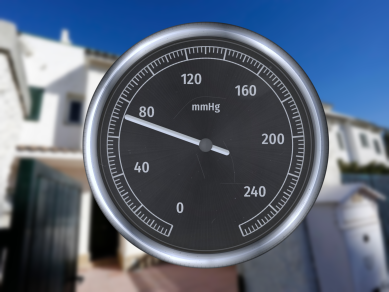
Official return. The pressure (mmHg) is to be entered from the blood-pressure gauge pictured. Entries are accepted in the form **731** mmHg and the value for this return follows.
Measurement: **72** mmHg
